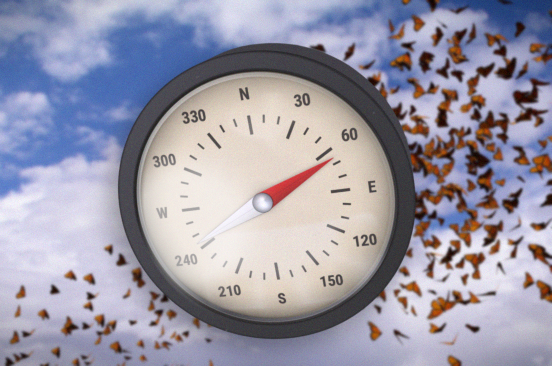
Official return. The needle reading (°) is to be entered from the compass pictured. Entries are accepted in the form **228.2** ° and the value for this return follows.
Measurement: **65** °
